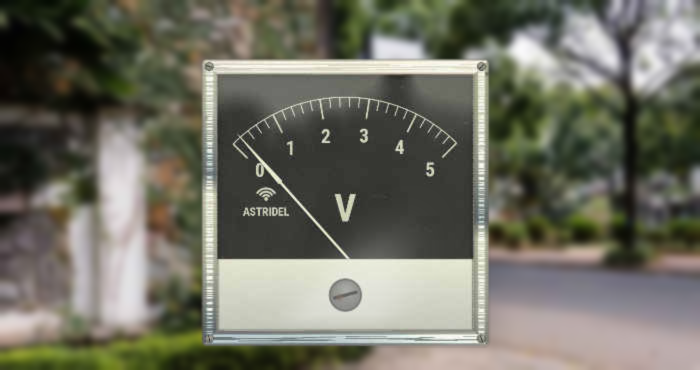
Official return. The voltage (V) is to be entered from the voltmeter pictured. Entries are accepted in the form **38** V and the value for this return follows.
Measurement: **0.2** V
